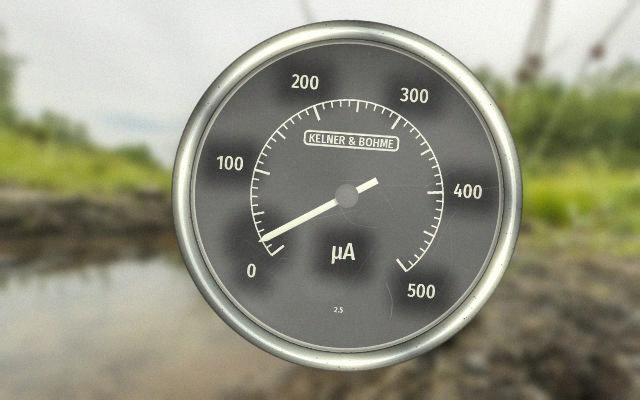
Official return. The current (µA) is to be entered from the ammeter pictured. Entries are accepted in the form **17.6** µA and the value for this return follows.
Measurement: **20** µA
